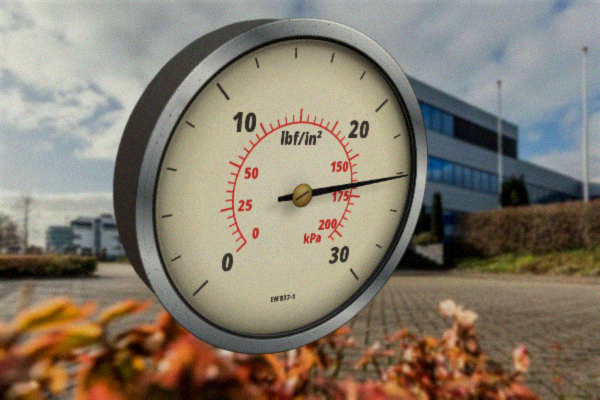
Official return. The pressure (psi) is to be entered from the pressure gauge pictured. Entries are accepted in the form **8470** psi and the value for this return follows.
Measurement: **24** psi
